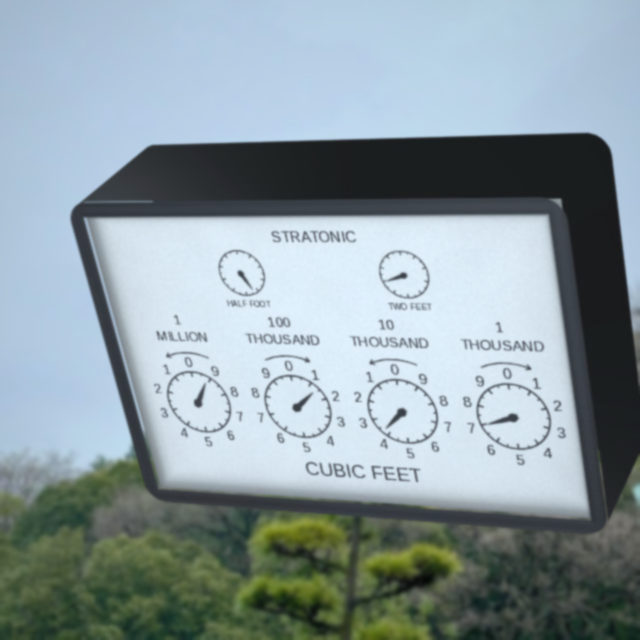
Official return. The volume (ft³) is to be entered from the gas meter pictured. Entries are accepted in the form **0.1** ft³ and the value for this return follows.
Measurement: **913700** ft³
